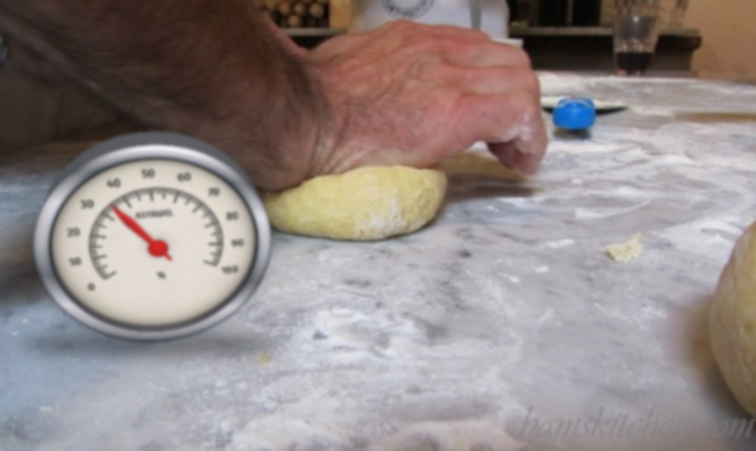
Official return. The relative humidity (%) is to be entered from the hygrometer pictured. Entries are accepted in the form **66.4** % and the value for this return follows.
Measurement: **35** %
